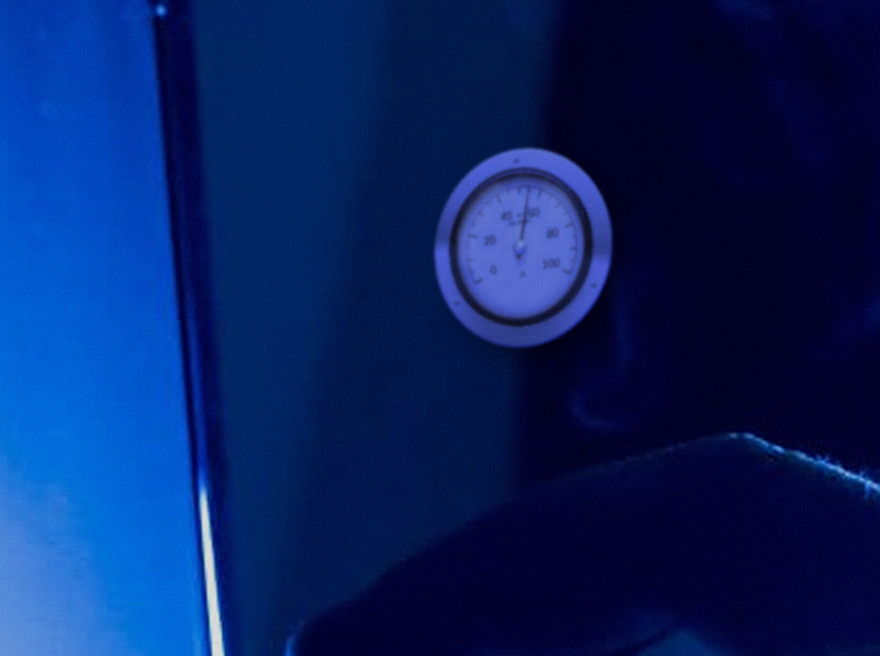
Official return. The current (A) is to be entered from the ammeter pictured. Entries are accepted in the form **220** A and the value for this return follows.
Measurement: **55** A
